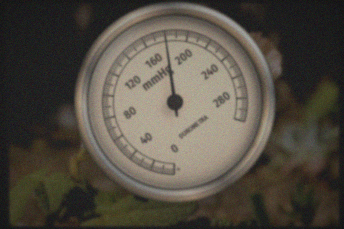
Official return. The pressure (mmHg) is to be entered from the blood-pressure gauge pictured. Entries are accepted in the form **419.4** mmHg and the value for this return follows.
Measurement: **180** mmHg
